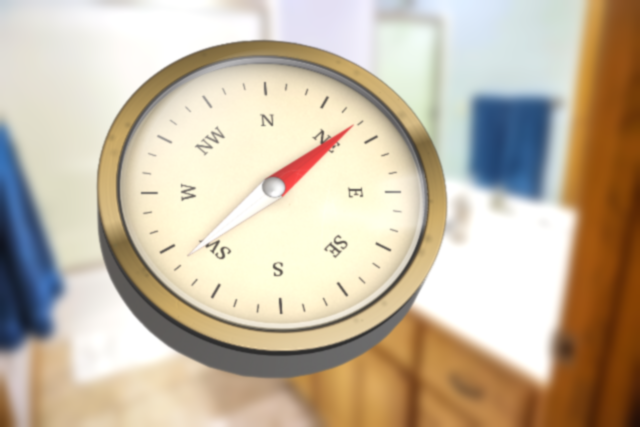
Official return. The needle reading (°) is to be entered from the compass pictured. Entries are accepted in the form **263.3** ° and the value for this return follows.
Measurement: **50** °
